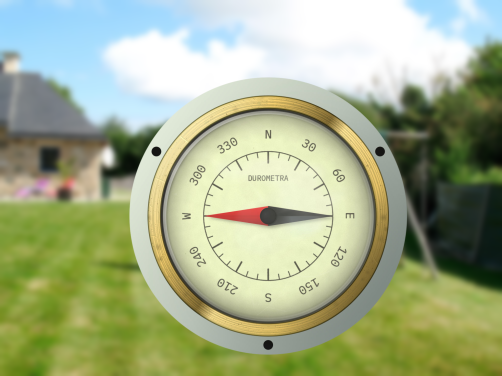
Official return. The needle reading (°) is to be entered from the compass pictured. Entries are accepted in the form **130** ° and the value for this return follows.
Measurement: **270** °
